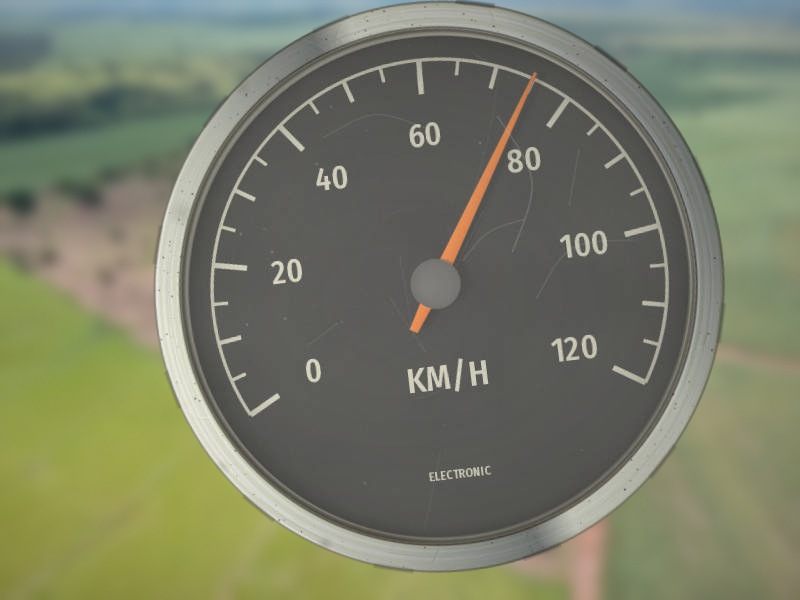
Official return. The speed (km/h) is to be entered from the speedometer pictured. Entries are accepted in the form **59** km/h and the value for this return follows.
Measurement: **75** km/h
